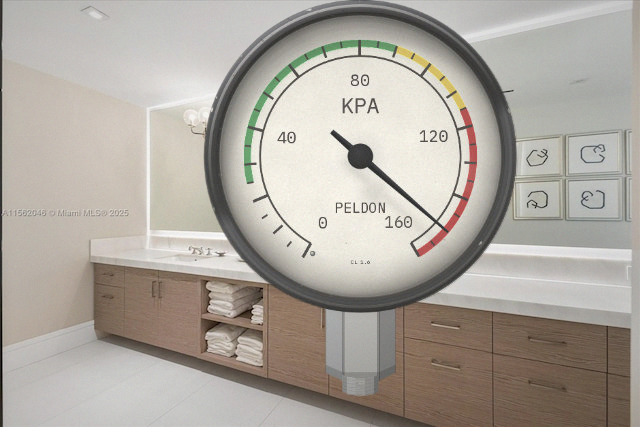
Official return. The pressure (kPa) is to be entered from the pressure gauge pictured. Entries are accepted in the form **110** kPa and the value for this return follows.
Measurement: **150** kPa
